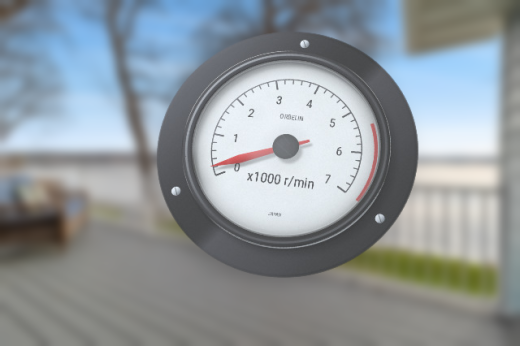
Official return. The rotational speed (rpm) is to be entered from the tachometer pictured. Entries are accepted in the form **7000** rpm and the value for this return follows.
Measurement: **200** rpm
